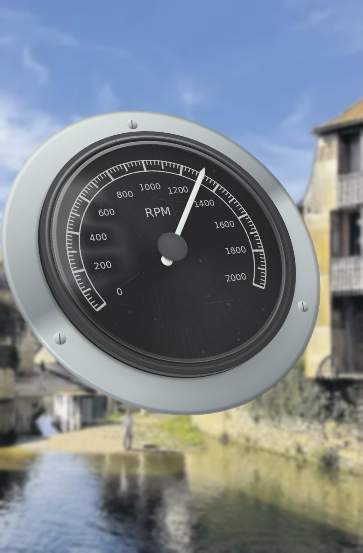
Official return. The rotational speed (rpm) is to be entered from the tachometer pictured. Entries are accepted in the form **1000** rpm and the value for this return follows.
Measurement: **1300** rpm
